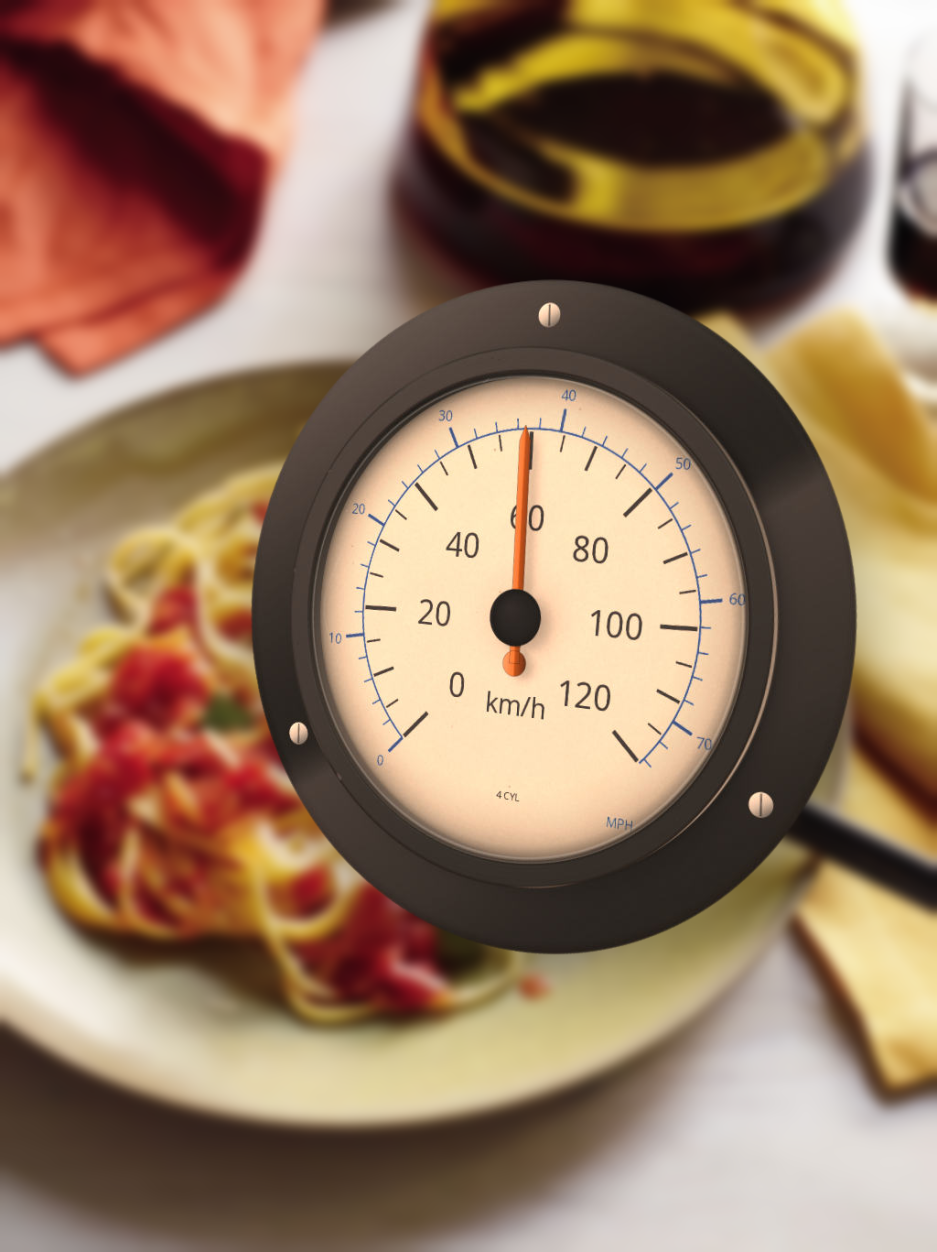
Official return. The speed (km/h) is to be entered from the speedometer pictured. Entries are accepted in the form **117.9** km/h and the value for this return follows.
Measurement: **60** km/h
